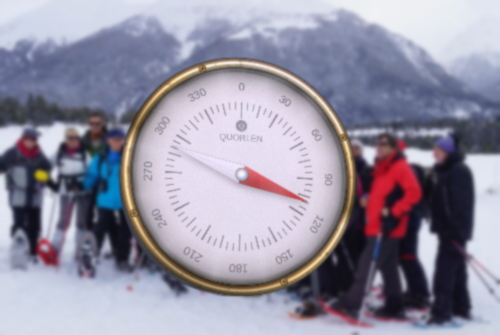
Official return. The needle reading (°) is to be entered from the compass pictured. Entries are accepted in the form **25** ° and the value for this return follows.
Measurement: **110** °
